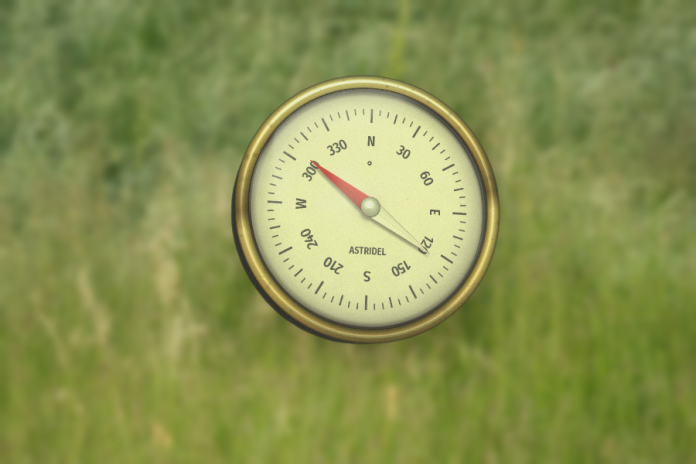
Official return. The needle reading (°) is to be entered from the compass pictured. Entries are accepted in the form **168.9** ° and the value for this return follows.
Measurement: **305** °
